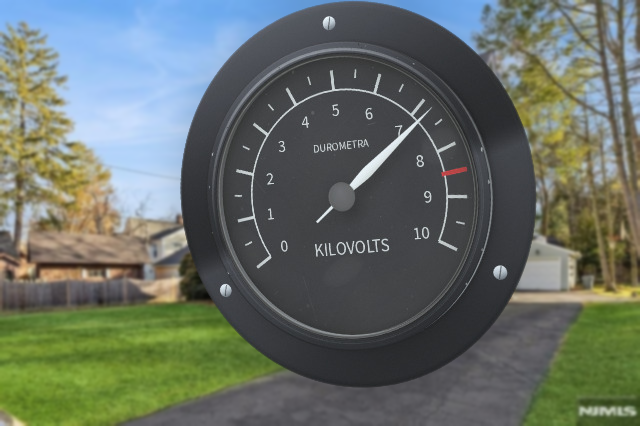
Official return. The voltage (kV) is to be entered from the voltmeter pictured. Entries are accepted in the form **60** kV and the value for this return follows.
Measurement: **7.25** kV
